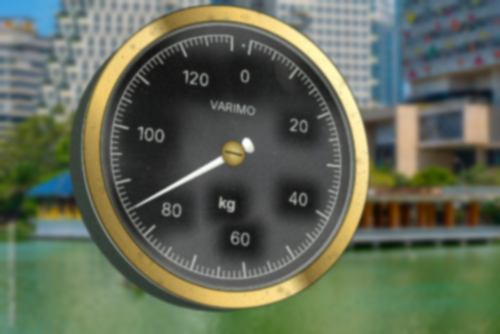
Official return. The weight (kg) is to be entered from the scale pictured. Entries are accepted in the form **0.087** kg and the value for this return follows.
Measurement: **85** kg
